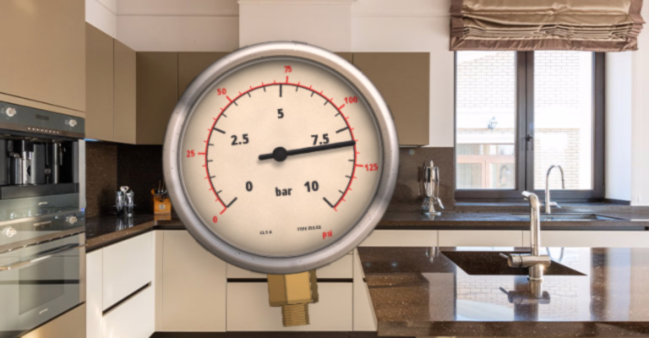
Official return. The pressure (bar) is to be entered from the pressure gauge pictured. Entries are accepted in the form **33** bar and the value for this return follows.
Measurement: **8** bar
